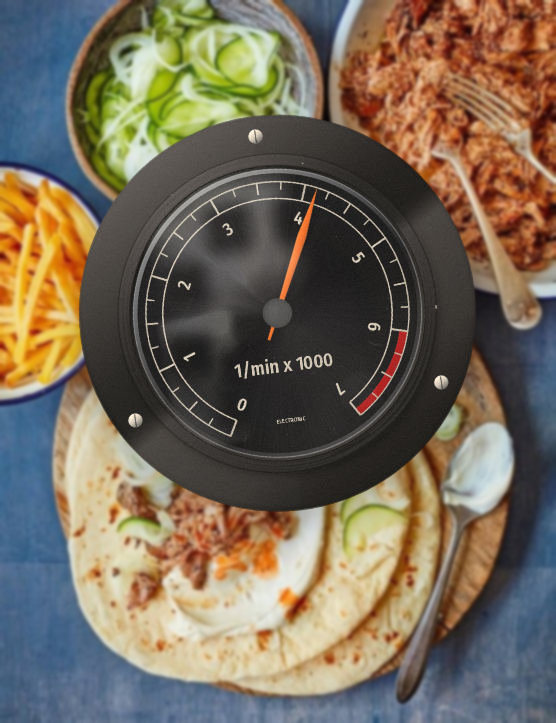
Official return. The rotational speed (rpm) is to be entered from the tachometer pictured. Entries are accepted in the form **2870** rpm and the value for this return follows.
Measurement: **4125** rpm
